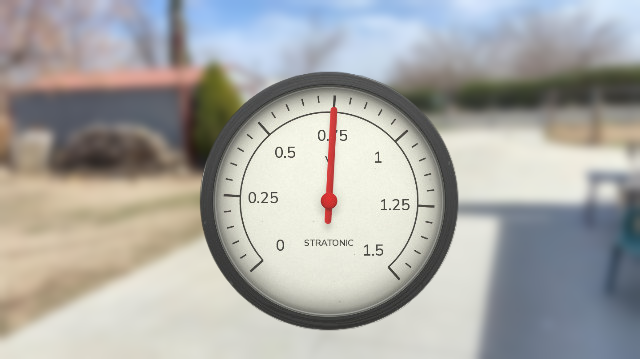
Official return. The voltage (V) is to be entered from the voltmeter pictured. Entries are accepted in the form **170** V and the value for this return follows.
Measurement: **0.75** V
